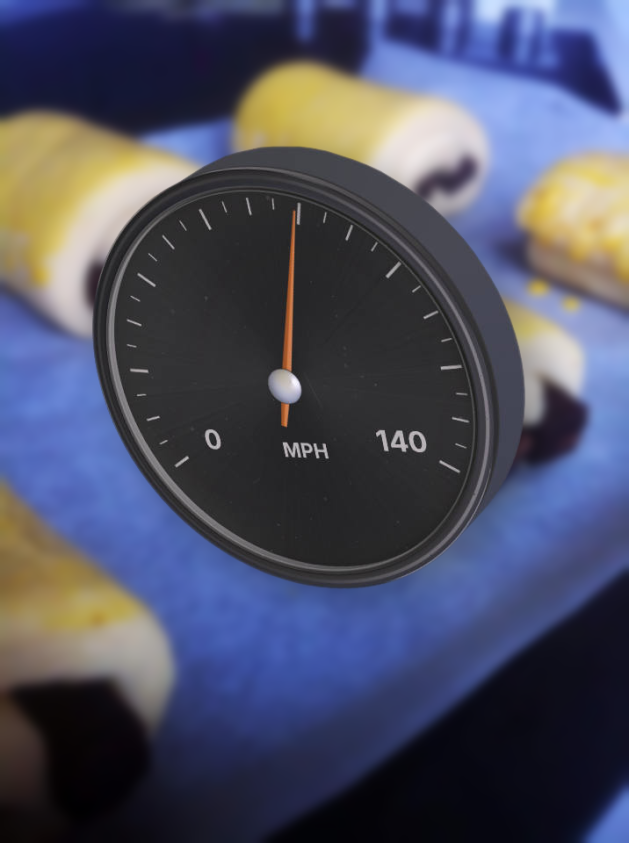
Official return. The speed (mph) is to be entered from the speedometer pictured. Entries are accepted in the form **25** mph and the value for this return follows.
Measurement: **80** mph
